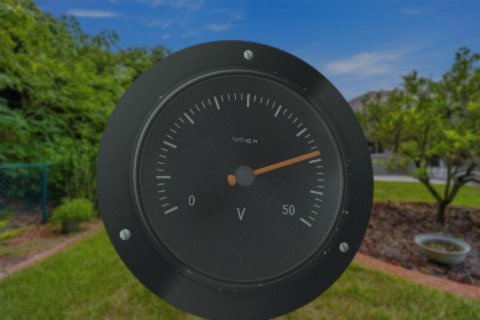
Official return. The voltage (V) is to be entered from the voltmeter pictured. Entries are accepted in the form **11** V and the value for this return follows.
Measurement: **39** V
